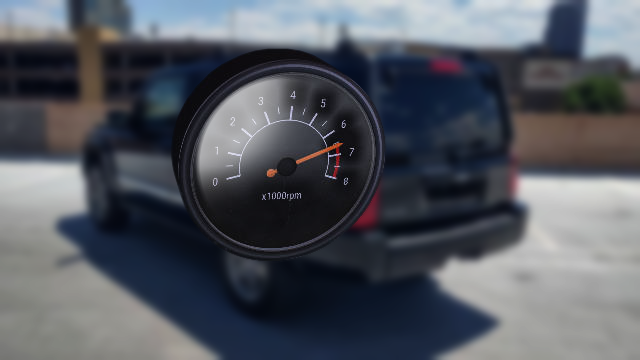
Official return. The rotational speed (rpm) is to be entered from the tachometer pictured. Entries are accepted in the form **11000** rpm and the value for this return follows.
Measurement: **6500** rpm
